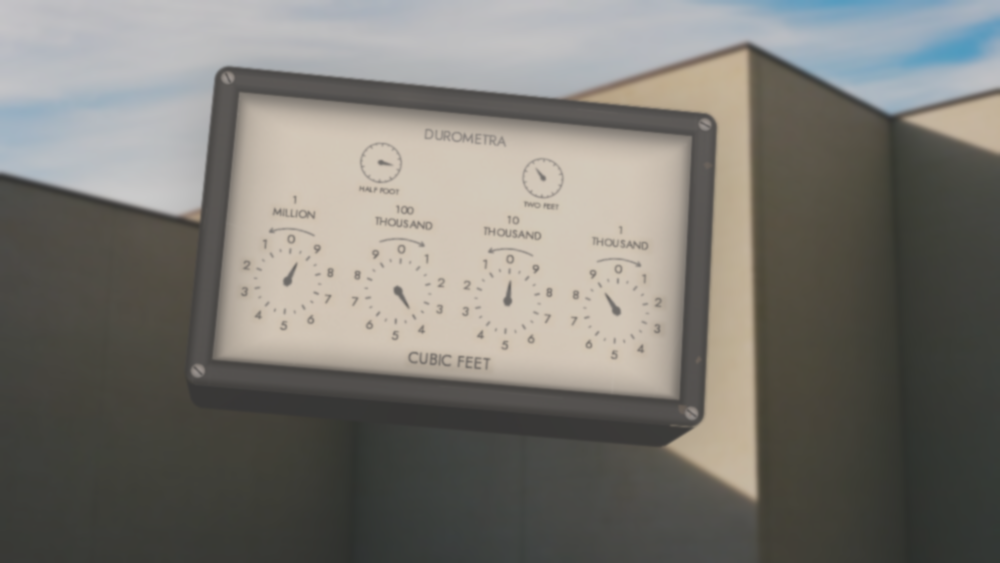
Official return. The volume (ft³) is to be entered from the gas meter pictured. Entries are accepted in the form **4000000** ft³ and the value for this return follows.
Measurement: **939900** ft³
